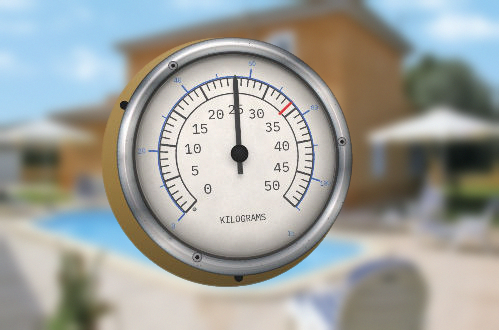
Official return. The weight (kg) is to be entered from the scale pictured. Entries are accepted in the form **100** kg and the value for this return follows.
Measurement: **25** kg
